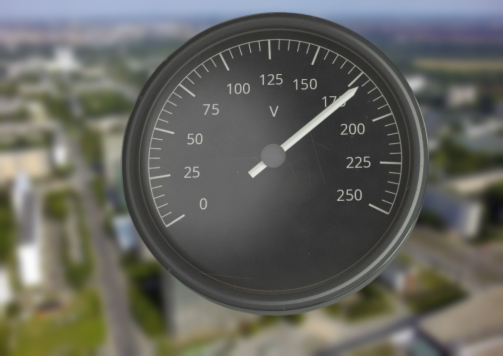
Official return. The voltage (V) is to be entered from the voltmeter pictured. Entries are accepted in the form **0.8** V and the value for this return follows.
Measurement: **180** V
